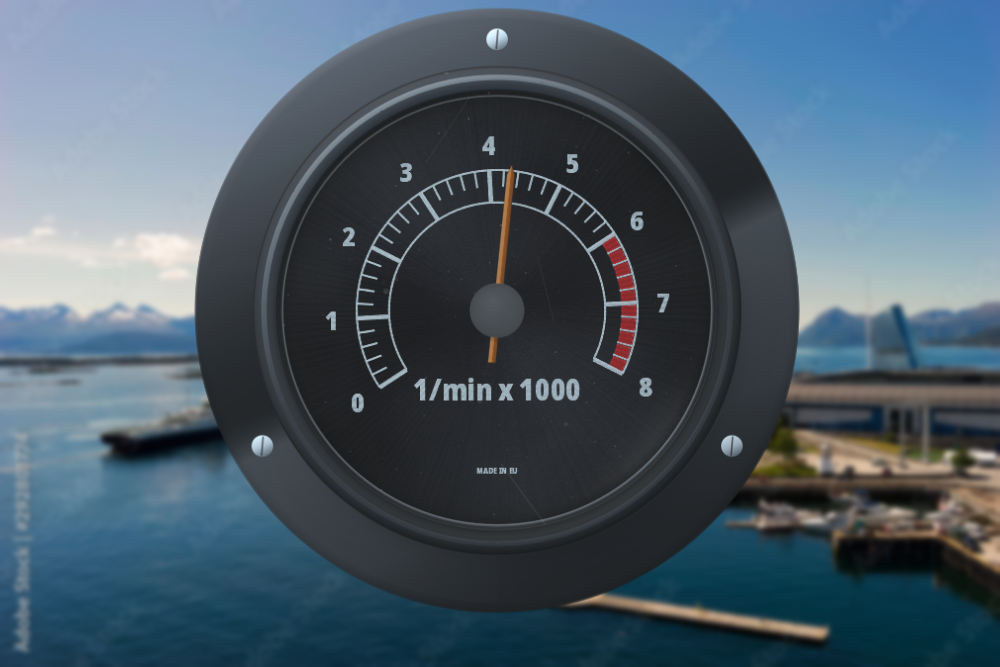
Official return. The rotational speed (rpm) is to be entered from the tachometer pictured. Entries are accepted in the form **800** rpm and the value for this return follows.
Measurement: **4300** rpm
